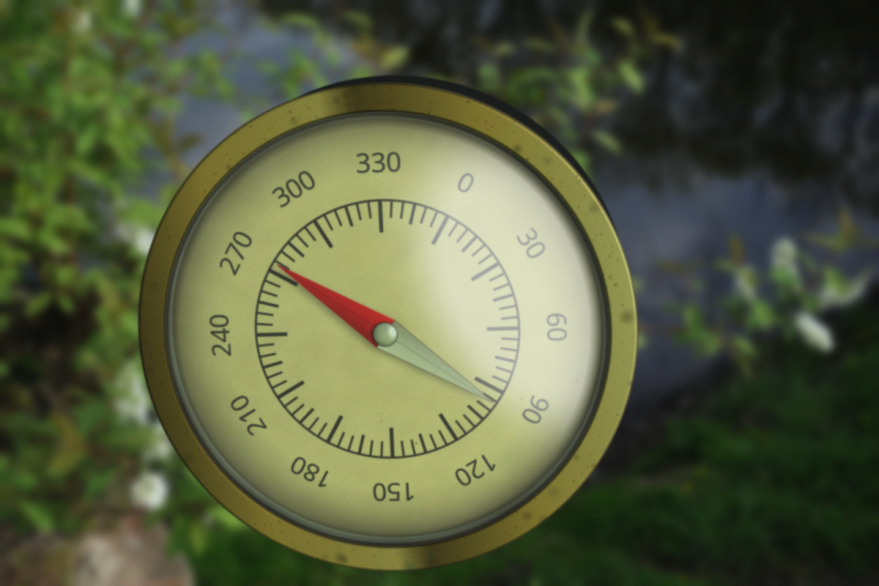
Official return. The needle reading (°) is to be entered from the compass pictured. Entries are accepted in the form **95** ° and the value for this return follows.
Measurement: **275** °
